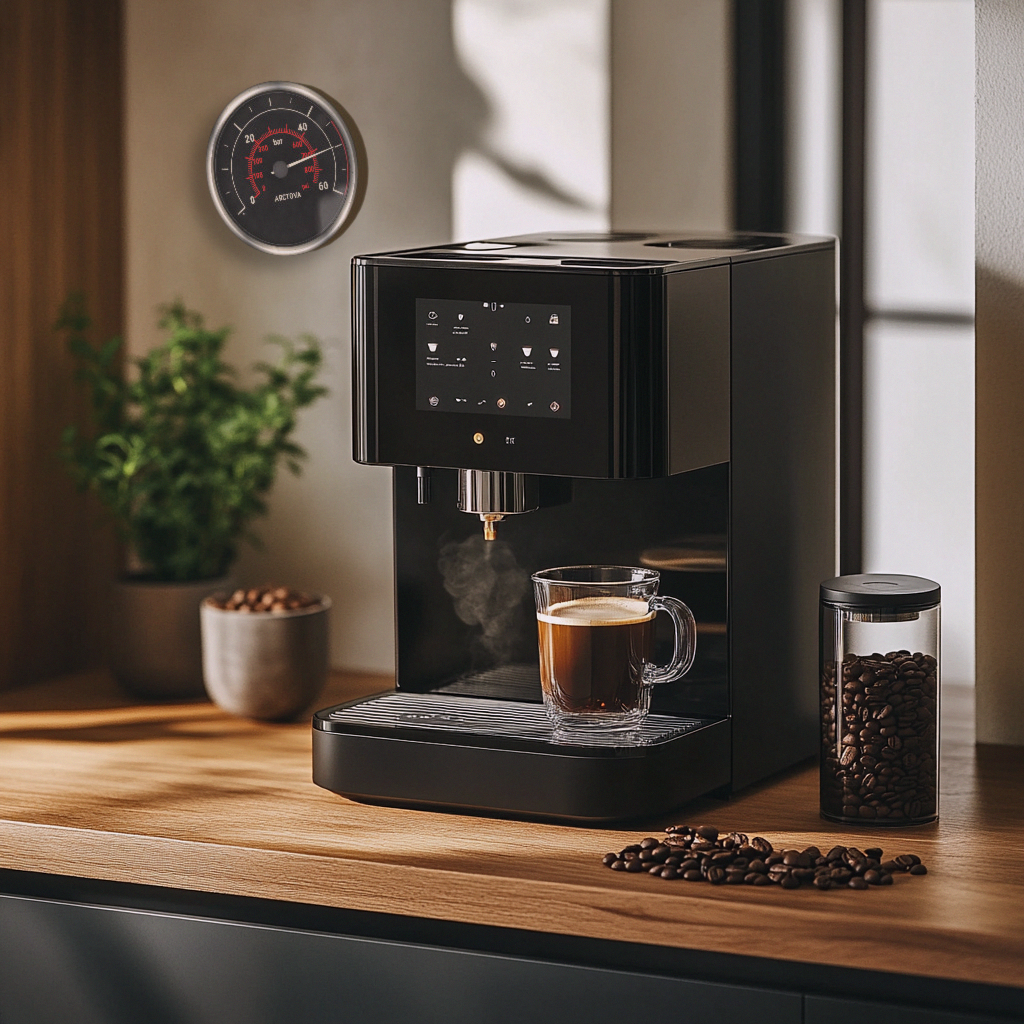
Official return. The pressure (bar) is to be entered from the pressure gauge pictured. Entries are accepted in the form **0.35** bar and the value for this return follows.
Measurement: **50** bar
